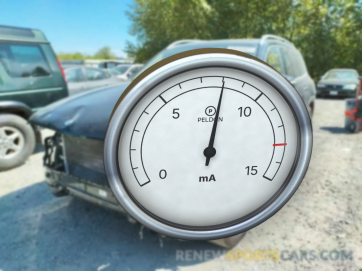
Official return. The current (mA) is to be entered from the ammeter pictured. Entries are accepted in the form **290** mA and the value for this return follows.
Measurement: **8** mA
